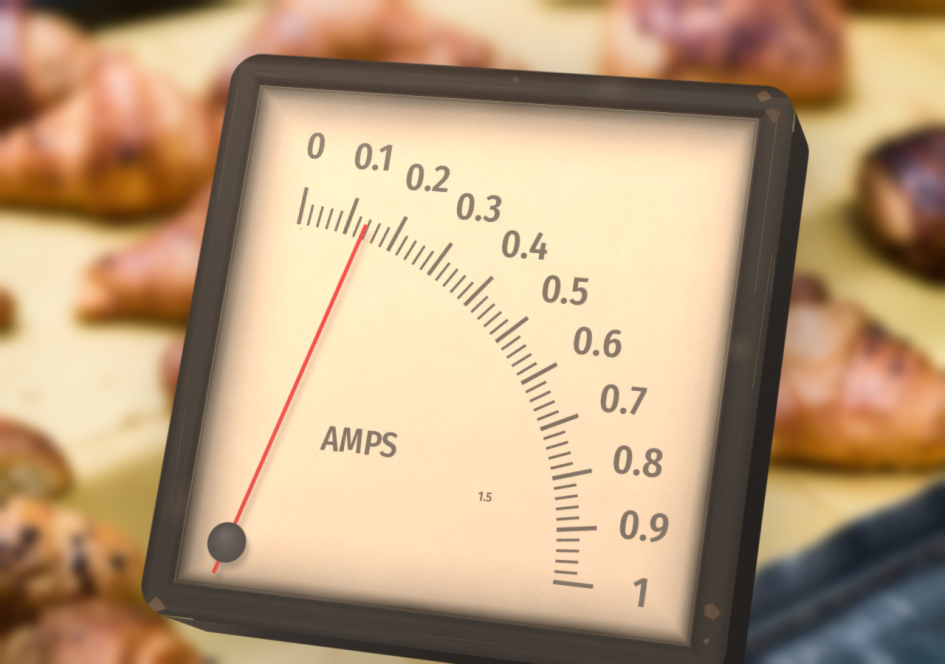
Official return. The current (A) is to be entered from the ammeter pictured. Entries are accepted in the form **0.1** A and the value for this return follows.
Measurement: **0.14** A
